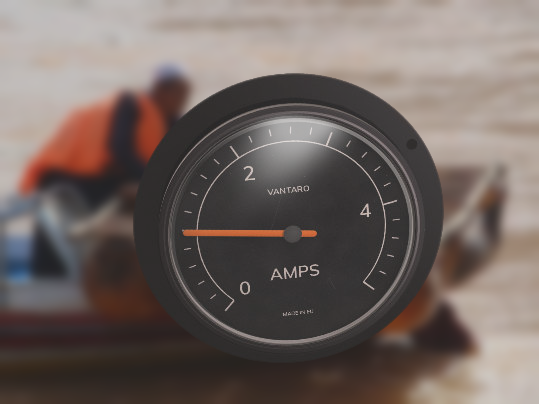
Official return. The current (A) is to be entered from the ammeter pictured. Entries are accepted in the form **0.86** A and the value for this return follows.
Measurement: **1** A
